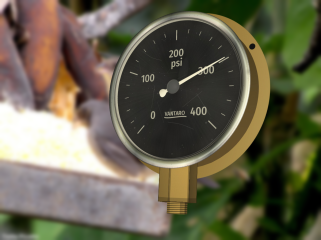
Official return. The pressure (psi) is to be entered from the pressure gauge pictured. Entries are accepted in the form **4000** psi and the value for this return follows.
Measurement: **300** psi
